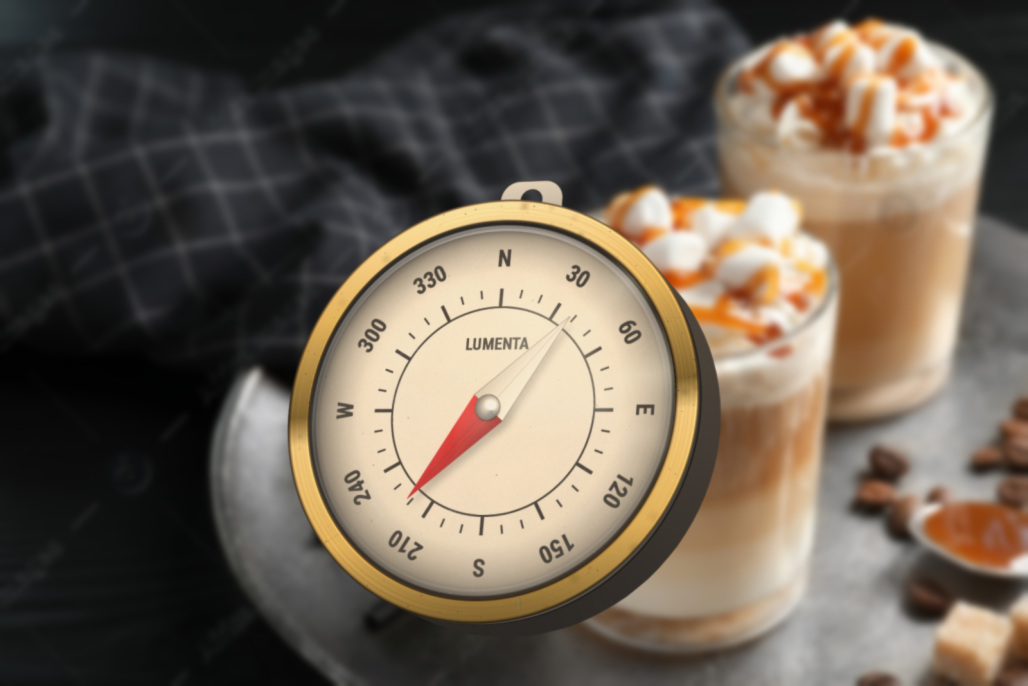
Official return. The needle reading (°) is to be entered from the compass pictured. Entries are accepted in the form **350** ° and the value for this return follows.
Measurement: **220** °
